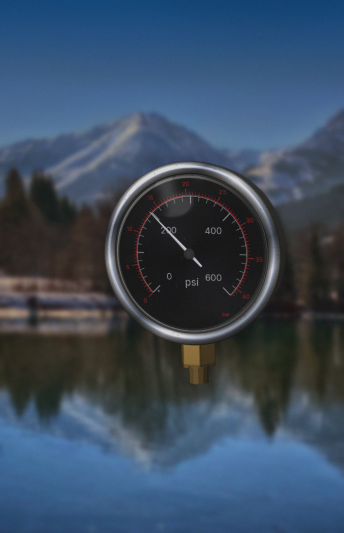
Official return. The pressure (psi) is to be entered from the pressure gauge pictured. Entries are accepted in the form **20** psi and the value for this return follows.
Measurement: **200** psi
